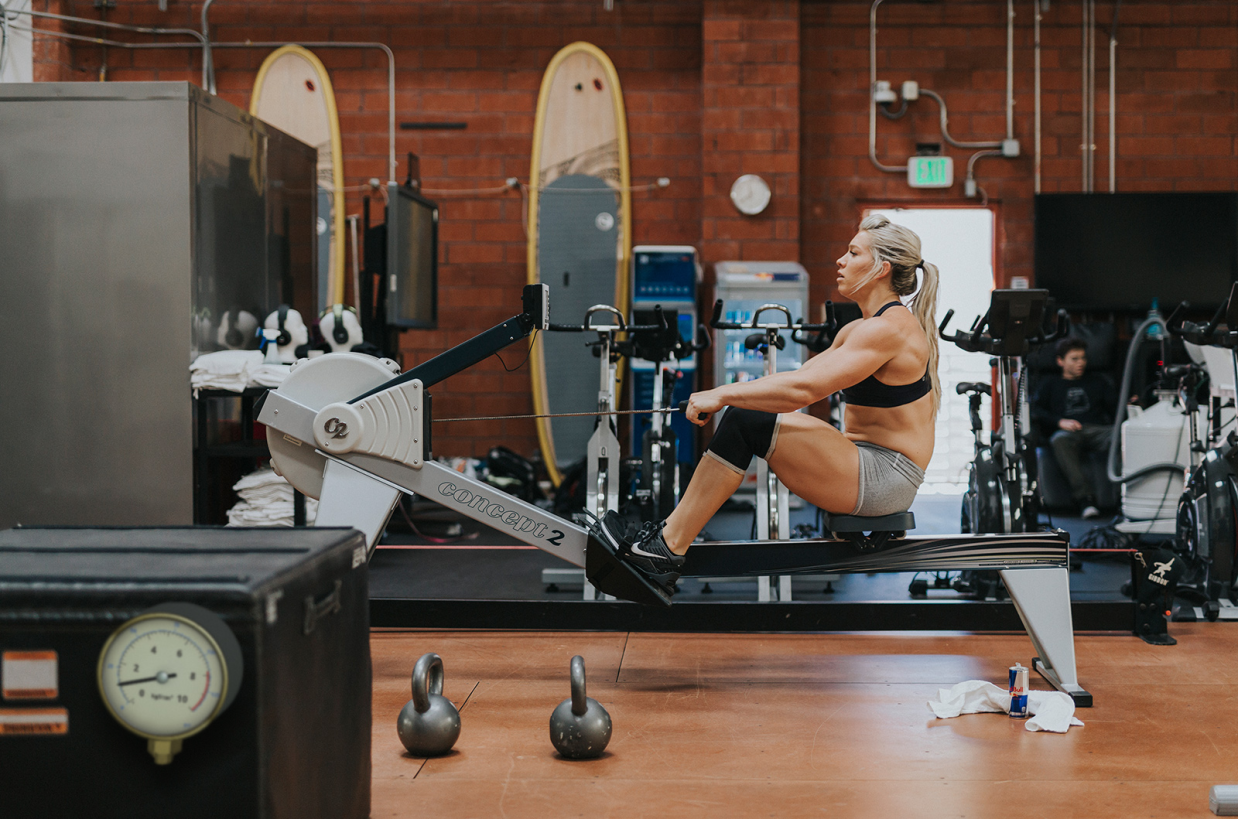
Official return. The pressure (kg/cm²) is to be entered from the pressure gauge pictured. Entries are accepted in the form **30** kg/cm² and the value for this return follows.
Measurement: **1** kg/cm²
